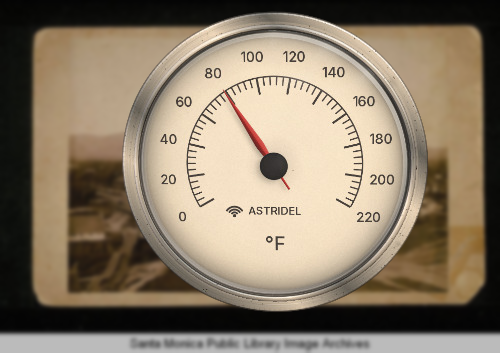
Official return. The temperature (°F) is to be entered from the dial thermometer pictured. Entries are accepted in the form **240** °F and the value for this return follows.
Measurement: **80** °F
